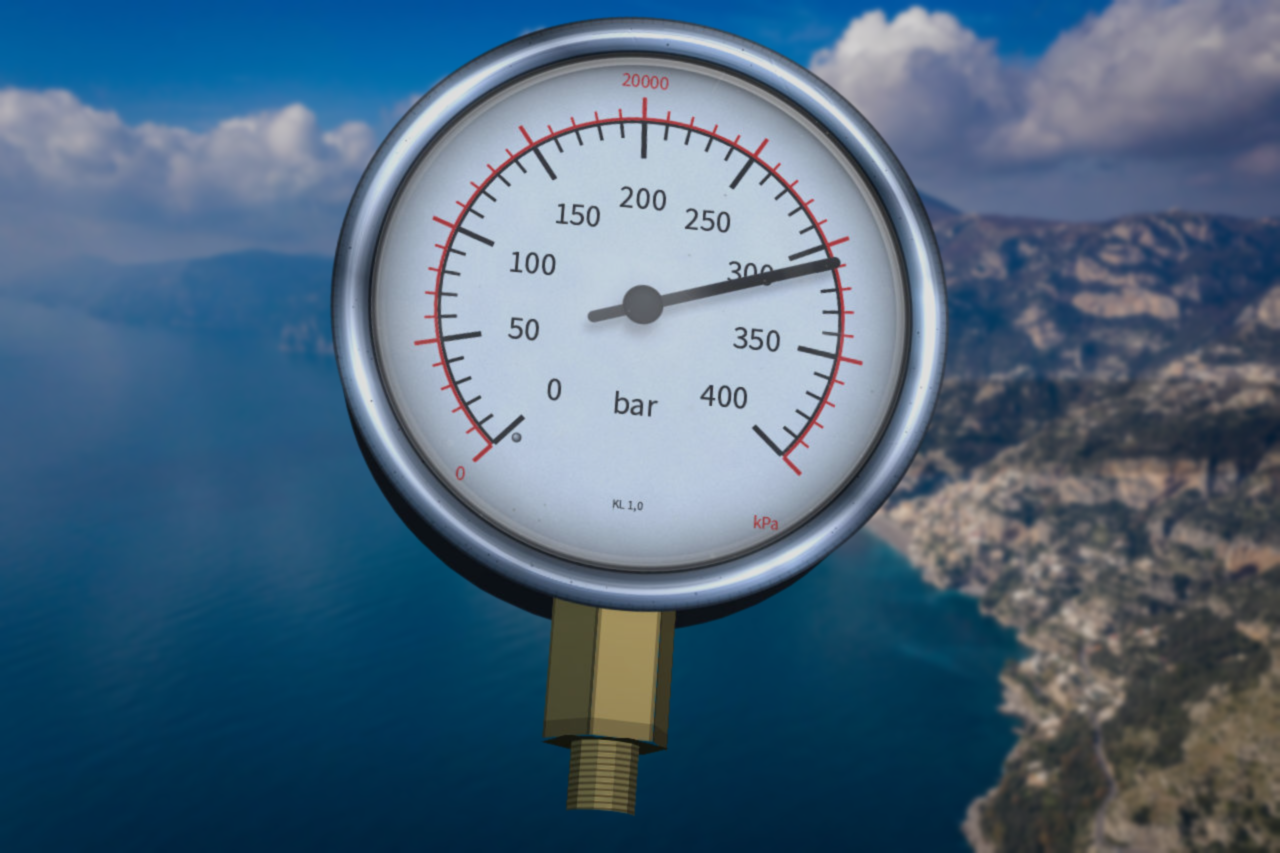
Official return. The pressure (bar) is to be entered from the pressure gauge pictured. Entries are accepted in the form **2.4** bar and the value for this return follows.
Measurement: **310** bar
